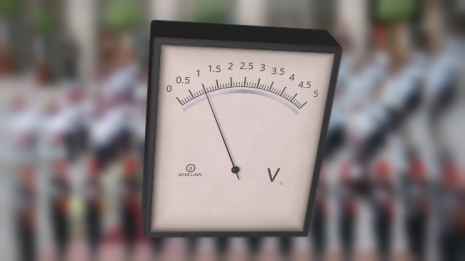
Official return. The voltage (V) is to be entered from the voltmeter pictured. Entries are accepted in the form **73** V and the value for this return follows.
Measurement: **1** V
